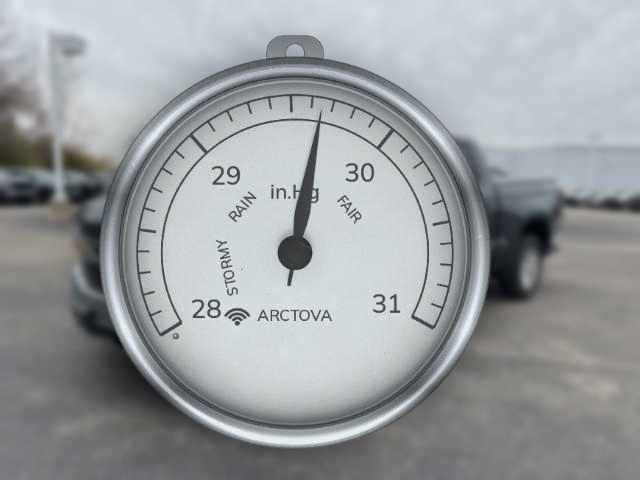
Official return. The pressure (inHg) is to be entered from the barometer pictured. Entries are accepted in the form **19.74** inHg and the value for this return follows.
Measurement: **29.65** inHg
